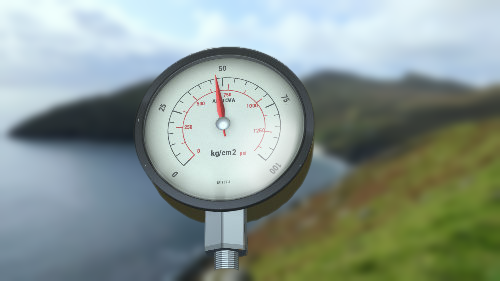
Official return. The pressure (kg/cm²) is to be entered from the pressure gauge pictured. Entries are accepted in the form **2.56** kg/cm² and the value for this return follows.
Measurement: **47.5** kg/cm²
